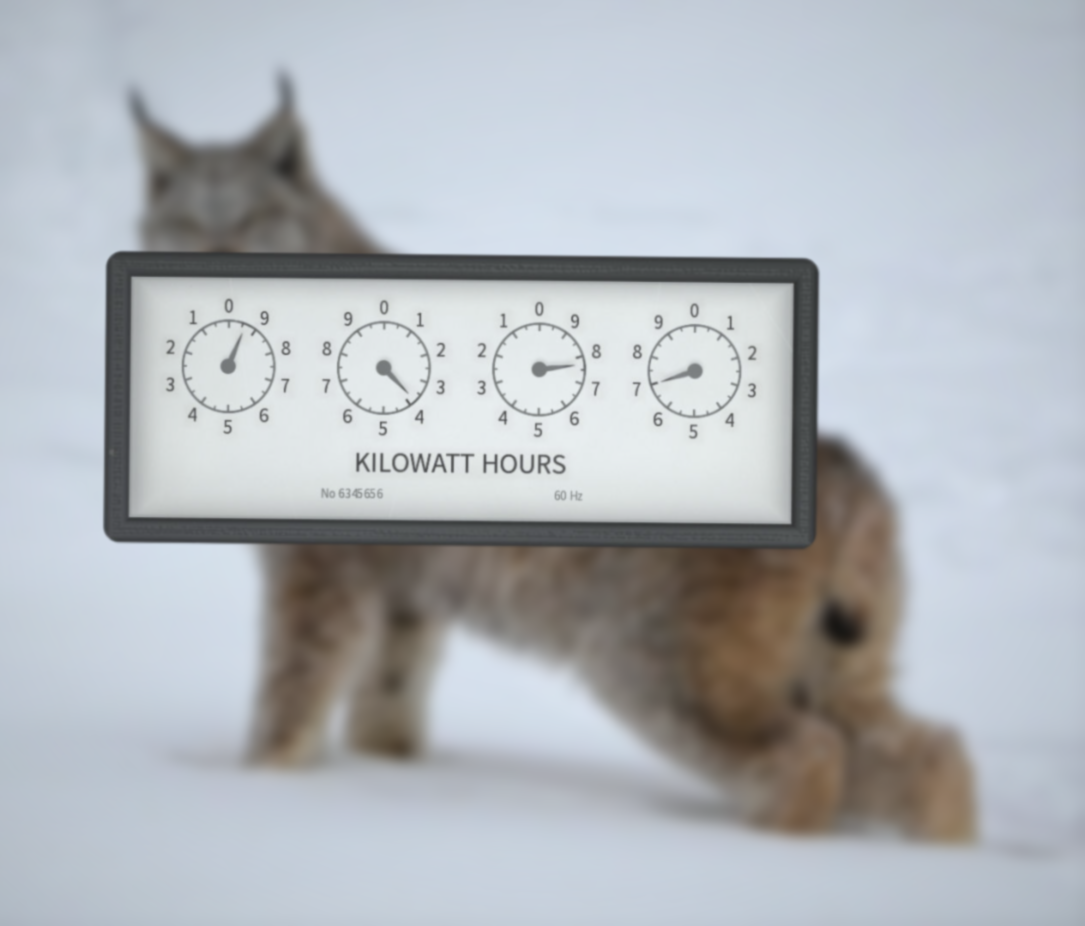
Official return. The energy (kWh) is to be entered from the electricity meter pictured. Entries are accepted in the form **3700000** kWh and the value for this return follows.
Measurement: **9377** kWh
